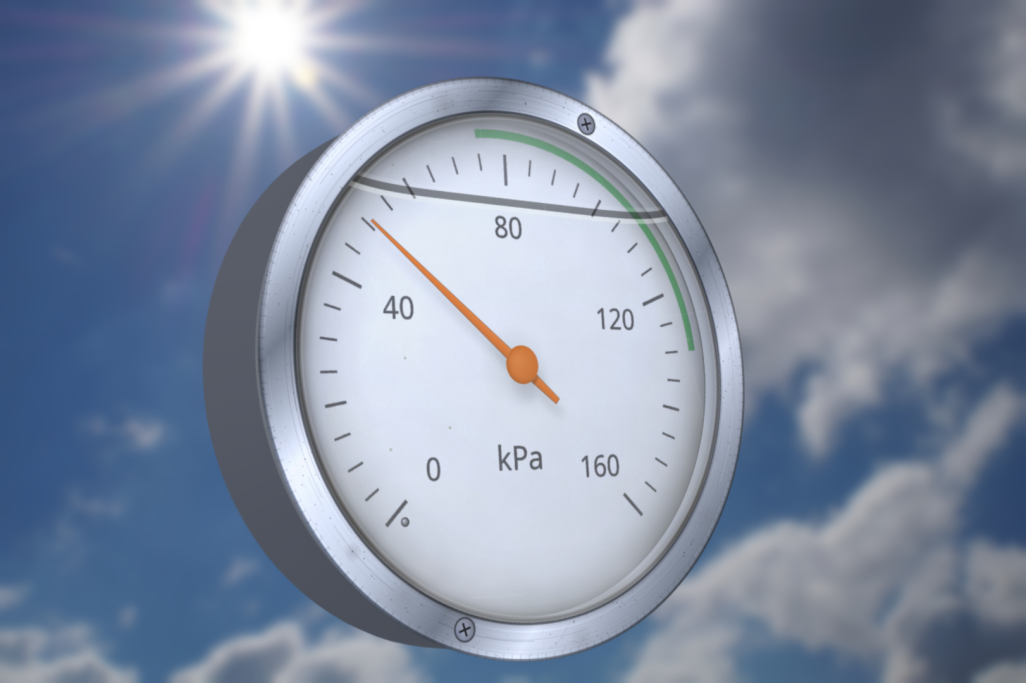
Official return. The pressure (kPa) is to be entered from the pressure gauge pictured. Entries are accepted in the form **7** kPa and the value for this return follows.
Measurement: **50** kPa
